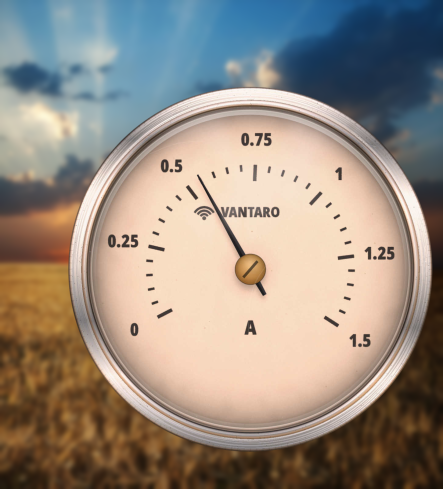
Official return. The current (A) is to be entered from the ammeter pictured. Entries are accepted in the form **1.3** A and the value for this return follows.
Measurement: **0.55** A
